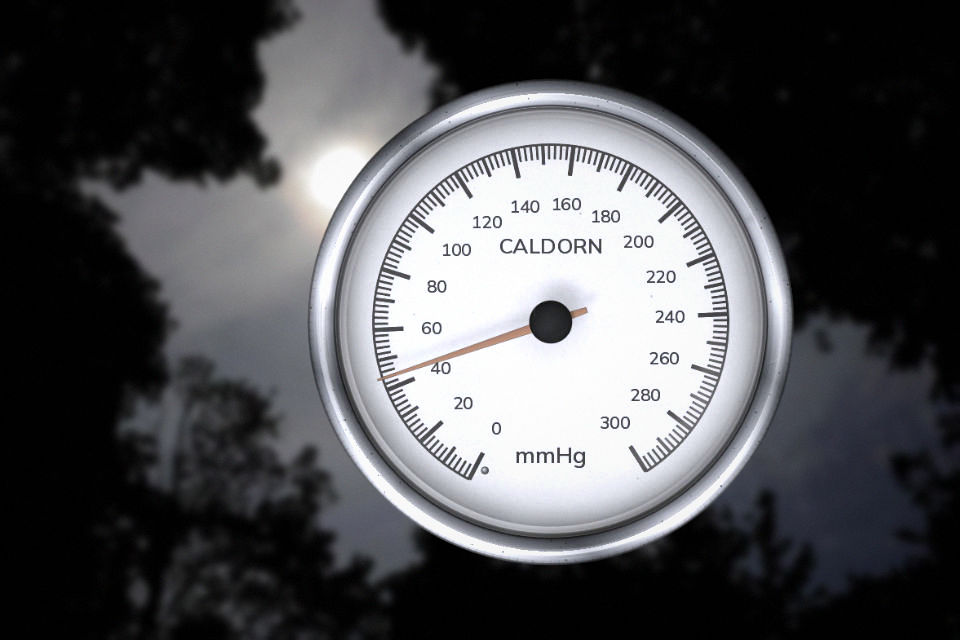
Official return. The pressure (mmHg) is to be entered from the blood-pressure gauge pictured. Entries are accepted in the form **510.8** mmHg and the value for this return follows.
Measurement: **44** mmHg
